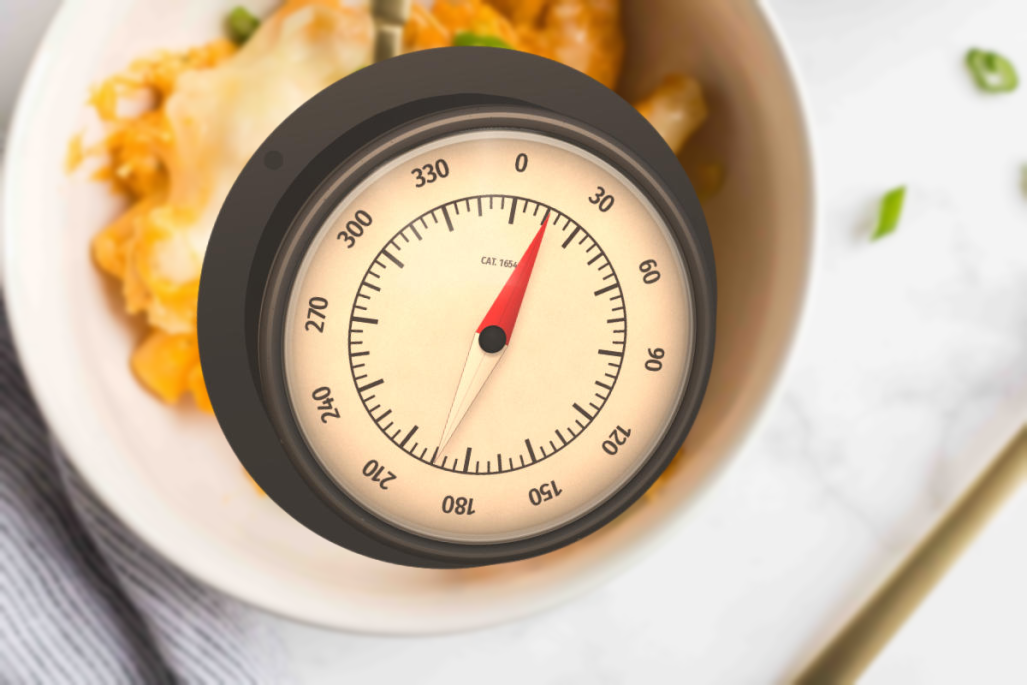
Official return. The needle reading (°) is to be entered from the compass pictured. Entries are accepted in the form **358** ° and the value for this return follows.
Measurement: **15** °
